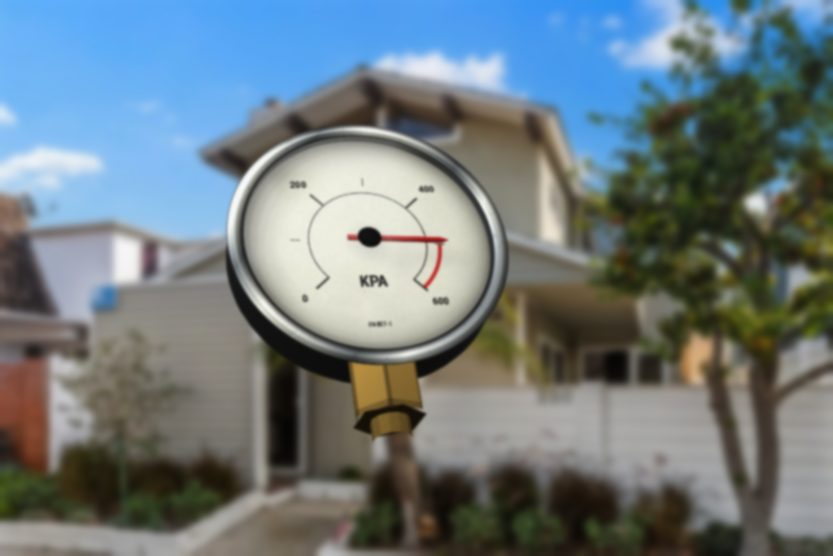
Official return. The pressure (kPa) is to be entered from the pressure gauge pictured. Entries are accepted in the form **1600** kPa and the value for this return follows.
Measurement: **500** kPa
